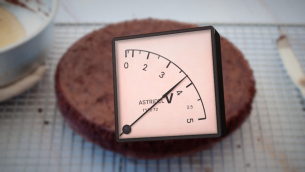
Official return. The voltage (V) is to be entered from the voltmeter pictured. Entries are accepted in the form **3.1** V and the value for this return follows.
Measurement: **3.75** V
